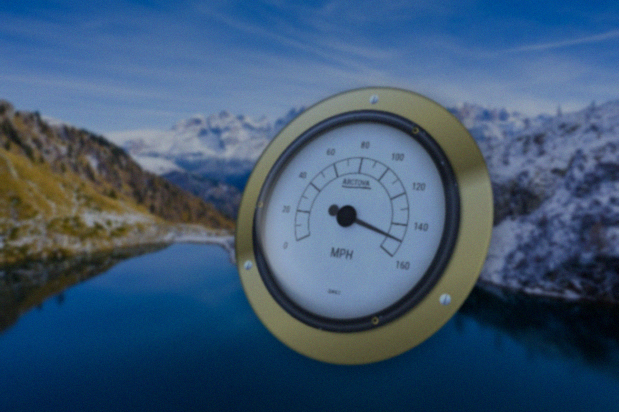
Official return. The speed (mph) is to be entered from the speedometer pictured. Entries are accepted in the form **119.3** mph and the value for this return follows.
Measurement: **150** mph
